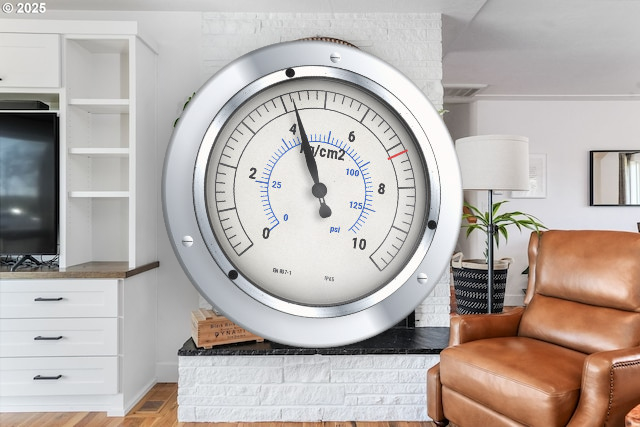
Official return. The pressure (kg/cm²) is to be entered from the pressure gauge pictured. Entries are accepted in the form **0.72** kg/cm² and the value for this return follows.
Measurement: **4.2** kg/cm²
